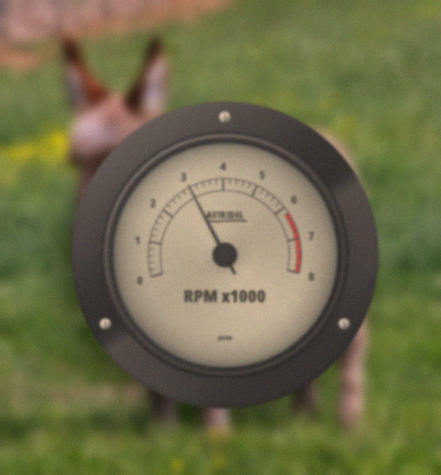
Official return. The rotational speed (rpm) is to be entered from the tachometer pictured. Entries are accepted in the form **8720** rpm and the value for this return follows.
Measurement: **3000** rpm
